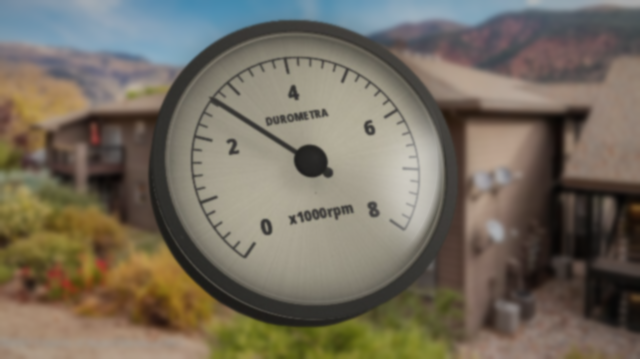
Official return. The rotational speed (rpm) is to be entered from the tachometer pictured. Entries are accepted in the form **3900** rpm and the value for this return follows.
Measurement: **2600** rpm
